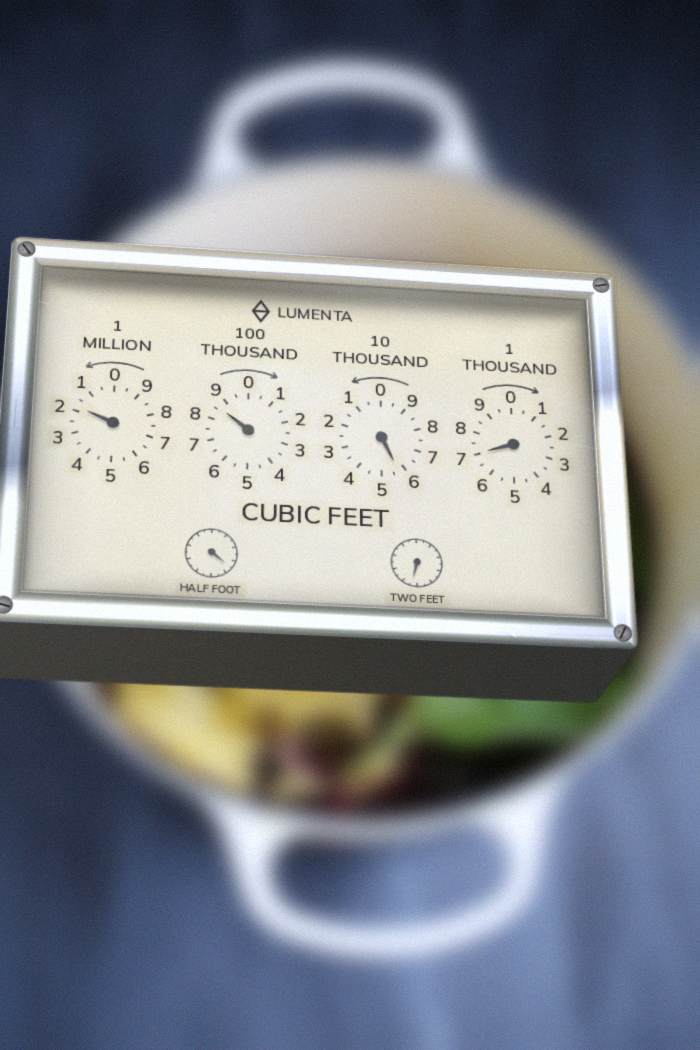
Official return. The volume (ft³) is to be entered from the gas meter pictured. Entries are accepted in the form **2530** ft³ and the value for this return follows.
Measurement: **185700** ft³
